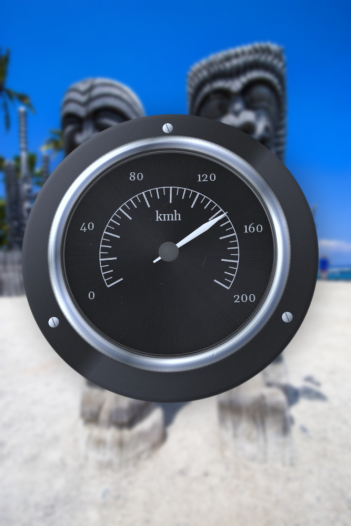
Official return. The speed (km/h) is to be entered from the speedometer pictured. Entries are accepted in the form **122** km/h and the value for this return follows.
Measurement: **145** km/h
